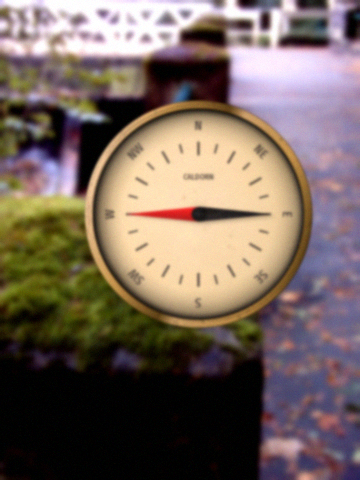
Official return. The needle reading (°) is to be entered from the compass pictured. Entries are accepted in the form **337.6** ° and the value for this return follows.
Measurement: **270** °
